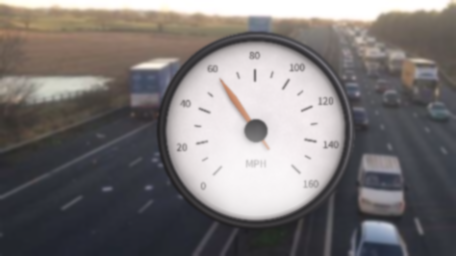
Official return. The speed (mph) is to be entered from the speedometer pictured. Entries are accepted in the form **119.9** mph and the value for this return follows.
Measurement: **60** mph
